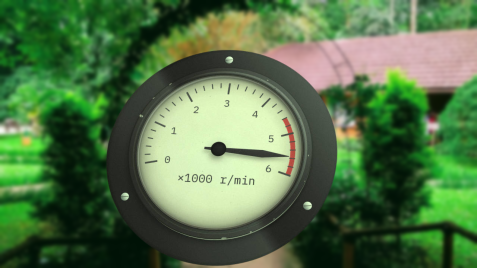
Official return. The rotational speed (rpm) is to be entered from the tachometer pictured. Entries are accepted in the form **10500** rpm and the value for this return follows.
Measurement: **5600** rpm
